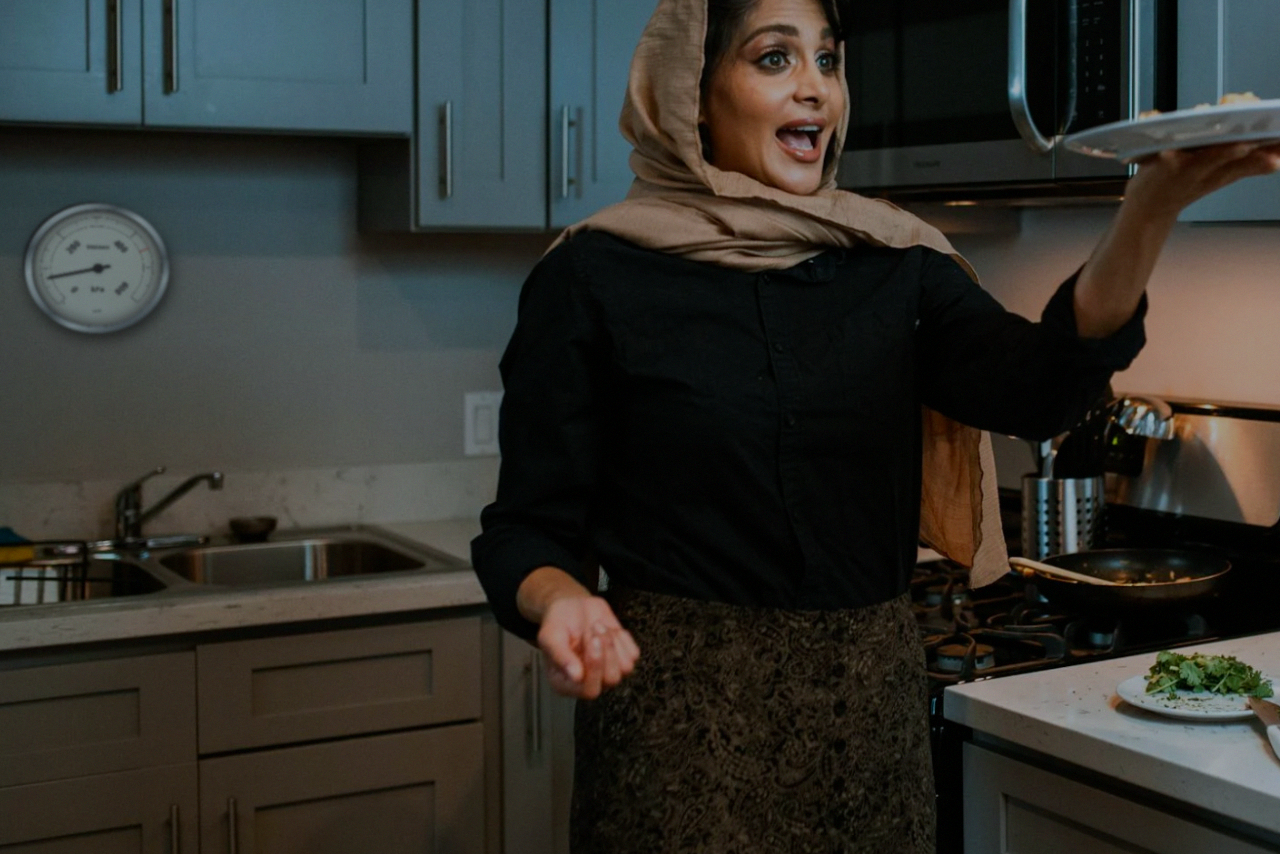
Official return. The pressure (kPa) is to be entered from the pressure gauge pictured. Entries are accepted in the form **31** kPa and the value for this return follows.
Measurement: **75** kPa
